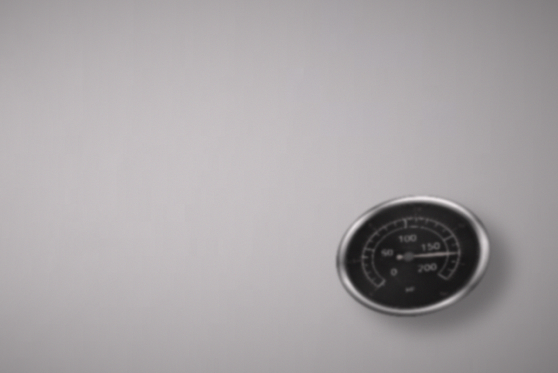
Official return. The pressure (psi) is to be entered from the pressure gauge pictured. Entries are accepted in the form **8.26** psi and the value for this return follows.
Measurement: **170** psi
